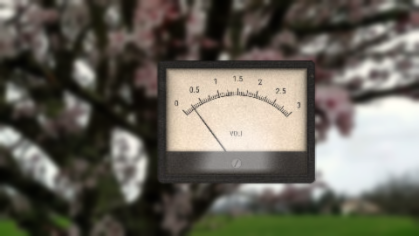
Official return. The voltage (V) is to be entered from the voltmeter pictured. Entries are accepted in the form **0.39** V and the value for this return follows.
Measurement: **0.25** V
